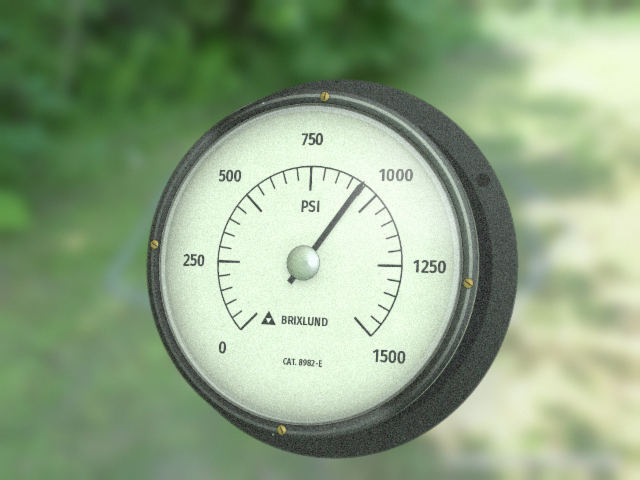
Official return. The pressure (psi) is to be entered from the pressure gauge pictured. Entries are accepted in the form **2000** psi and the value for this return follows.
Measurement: **950** psi
